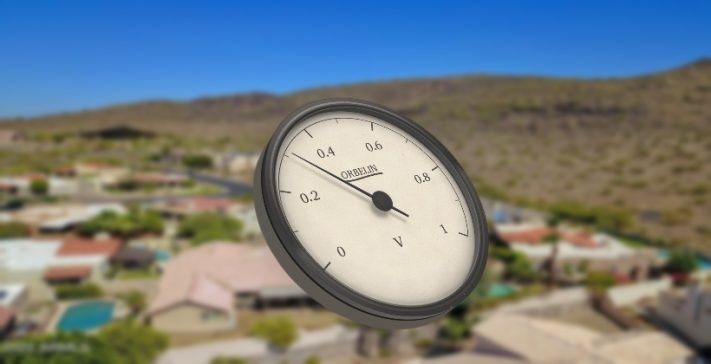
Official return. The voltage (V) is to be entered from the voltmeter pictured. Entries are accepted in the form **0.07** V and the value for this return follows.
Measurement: **0.3** V
